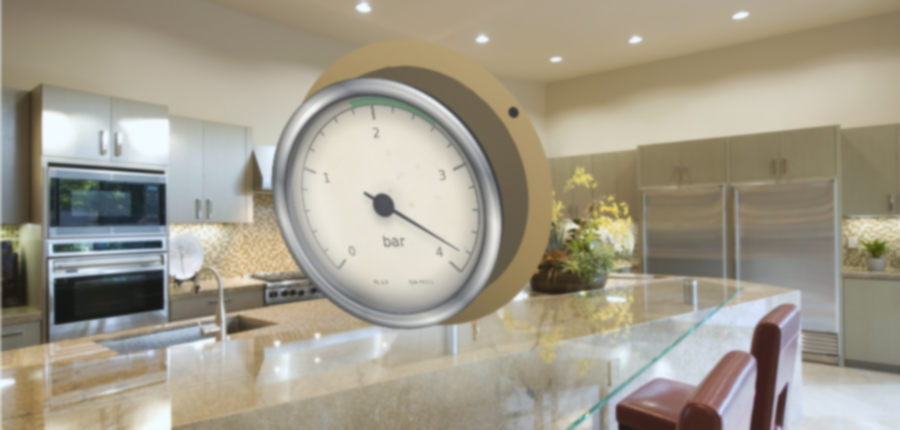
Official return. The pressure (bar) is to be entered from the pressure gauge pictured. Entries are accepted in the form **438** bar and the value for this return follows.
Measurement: **3.8** bar
